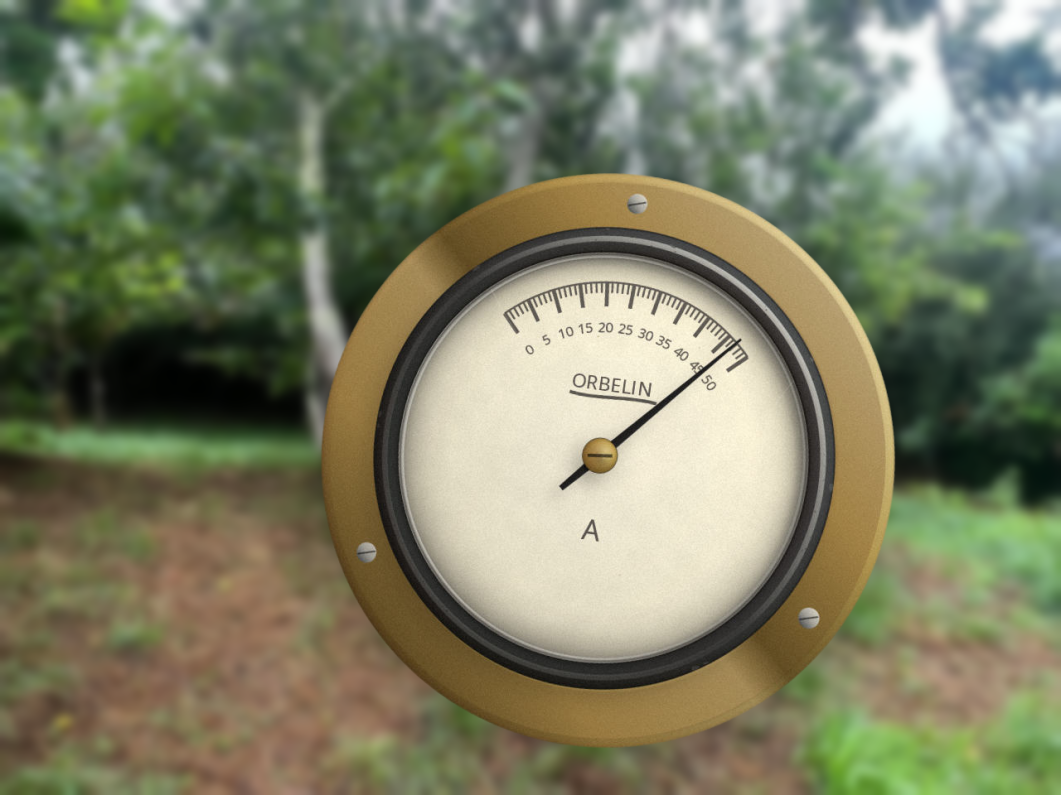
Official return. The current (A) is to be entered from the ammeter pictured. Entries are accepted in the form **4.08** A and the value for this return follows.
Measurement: **47** A
